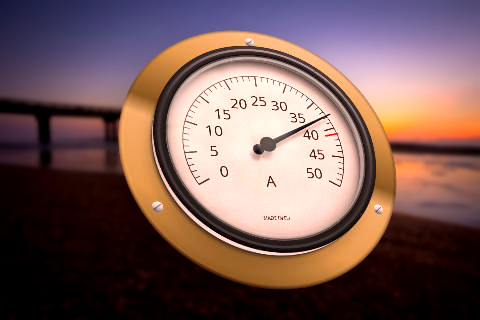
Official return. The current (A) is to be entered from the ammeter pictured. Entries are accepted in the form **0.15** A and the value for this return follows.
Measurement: **38** A
